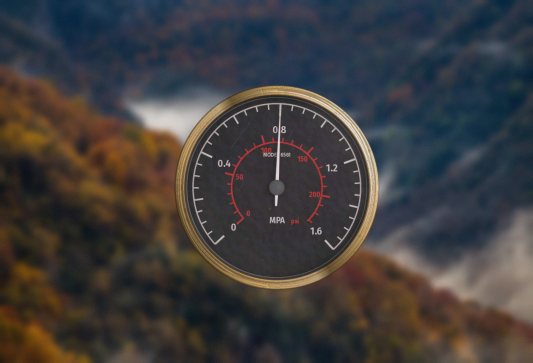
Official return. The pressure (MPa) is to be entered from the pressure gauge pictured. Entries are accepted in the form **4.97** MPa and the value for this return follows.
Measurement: **0.8** MPa
